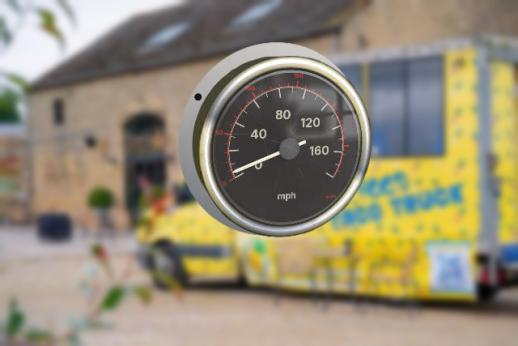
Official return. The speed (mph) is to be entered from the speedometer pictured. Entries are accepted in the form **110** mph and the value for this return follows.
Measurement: **5** mph
